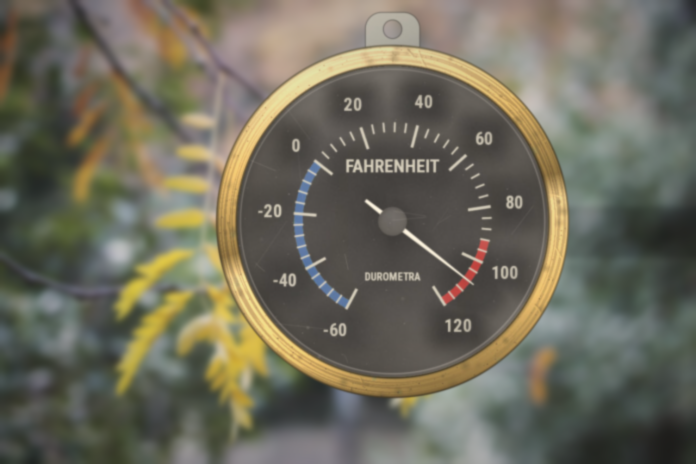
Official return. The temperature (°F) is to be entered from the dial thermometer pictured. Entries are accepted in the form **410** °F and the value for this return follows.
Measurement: **108** °F
